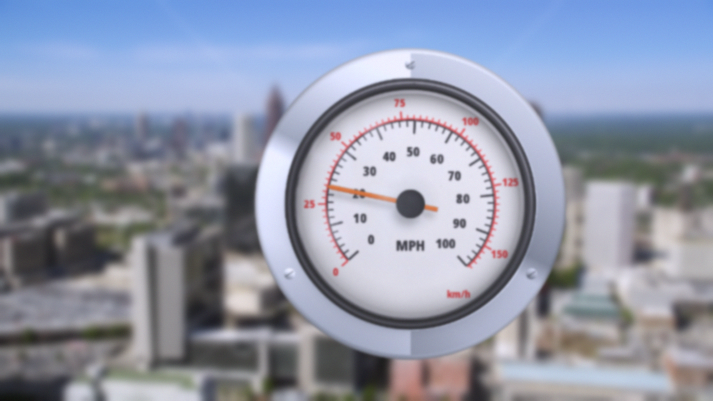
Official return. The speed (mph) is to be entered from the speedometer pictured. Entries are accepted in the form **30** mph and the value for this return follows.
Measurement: **20** mph
